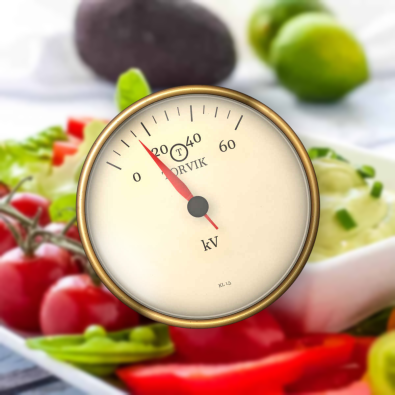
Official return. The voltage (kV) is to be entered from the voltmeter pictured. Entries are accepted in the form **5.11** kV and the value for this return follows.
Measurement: **15** kV
